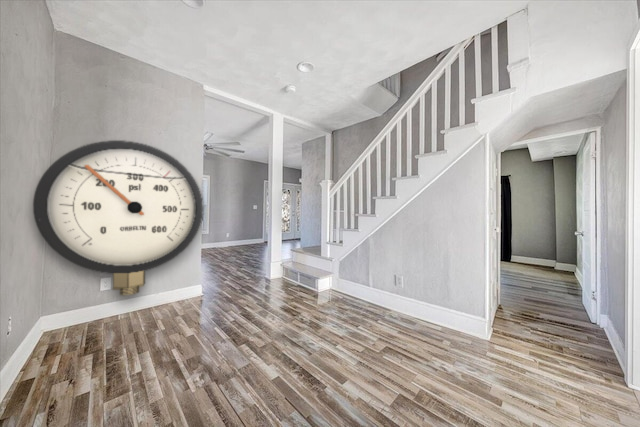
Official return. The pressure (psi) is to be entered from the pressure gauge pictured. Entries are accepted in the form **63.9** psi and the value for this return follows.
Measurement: **200** psi
